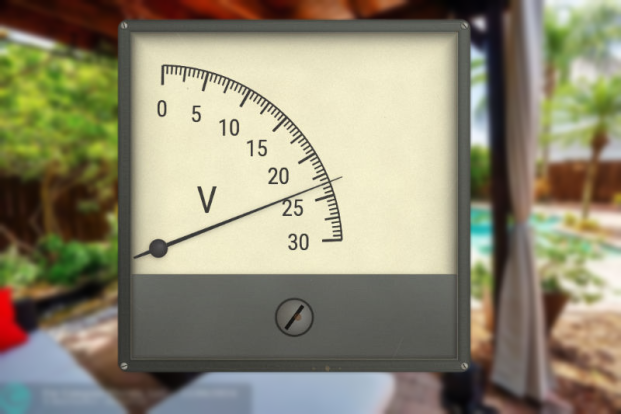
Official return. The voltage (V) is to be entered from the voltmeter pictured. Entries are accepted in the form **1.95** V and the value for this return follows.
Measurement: **23.5** V
